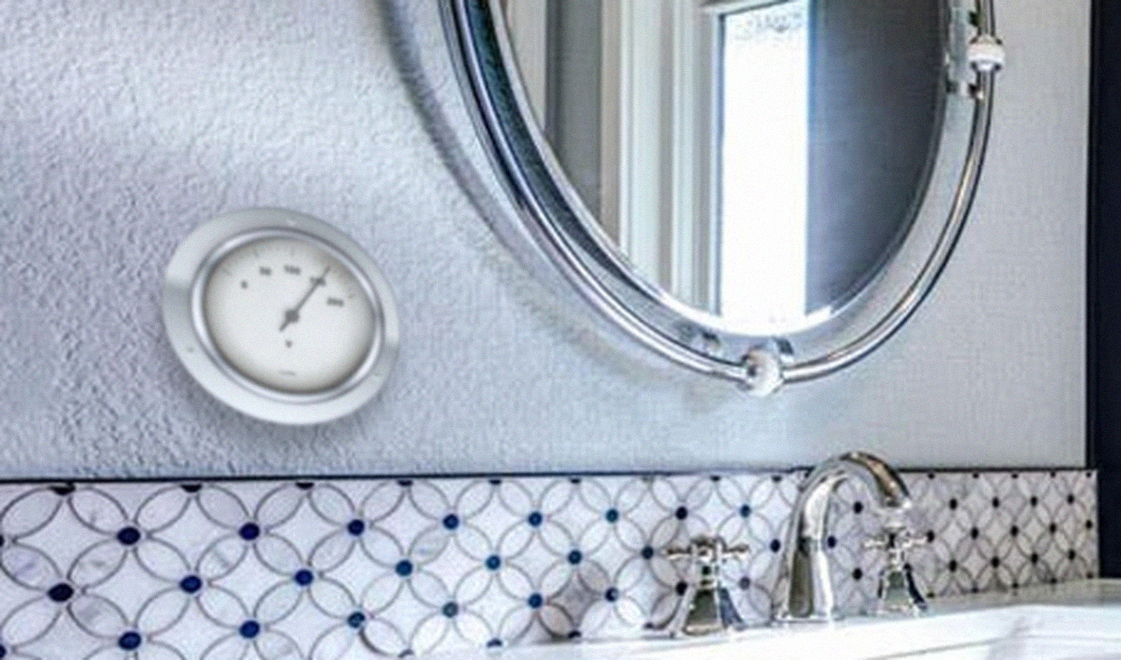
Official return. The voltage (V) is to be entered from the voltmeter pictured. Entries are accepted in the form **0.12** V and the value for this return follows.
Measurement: **150** V
